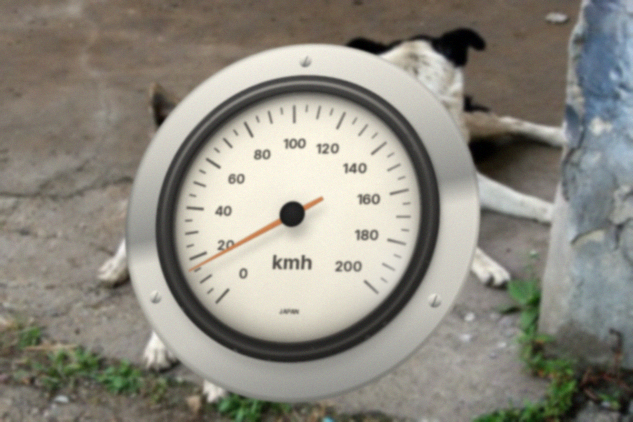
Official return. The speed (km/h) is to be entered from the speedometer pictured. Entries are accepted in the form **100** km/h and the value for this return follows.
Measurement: **15** km/h
